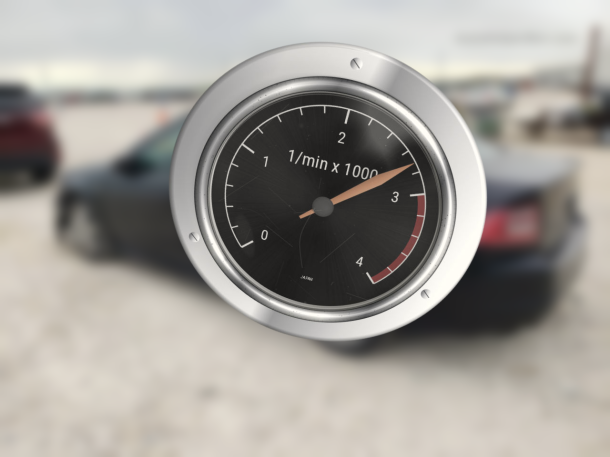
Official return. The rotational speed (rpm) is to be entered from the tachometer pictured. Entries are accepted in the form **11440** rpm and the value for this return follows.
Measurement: **2700** rpm
